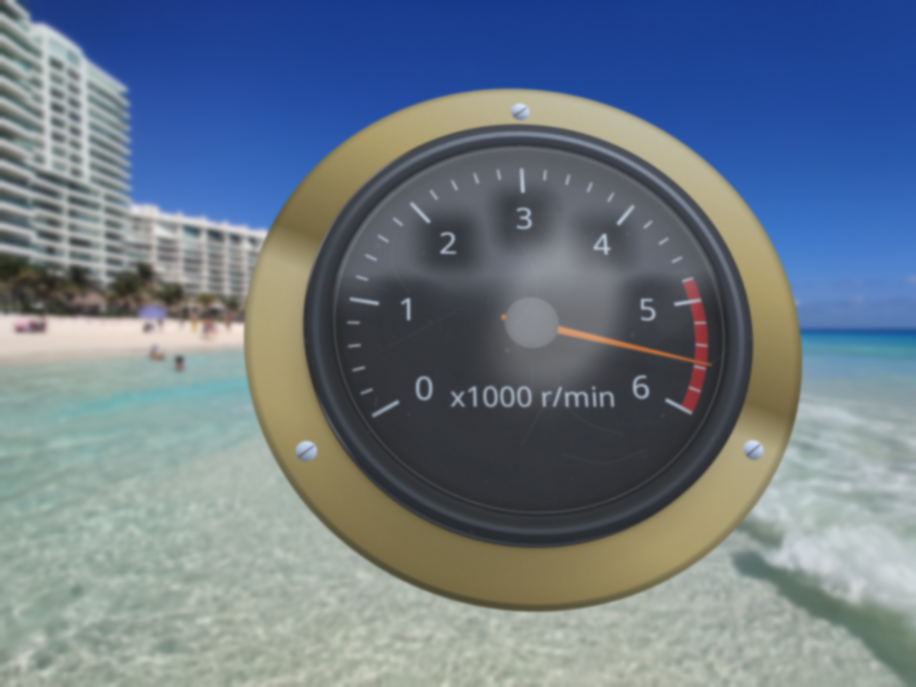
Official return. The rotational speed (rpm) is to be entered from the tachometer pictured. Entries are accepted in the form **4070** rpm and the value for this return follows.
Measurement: **5600** rpm
